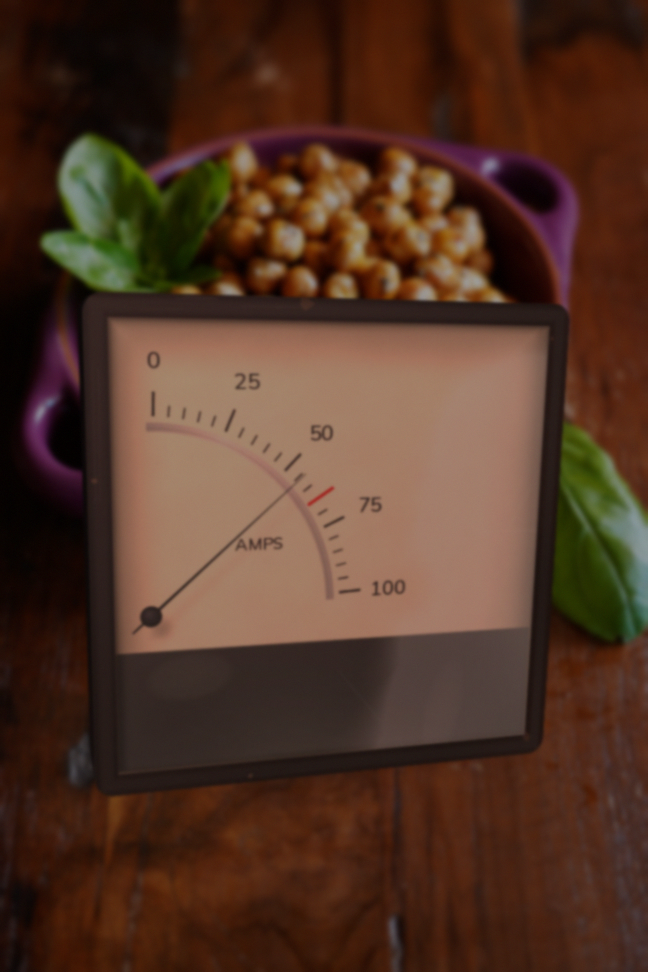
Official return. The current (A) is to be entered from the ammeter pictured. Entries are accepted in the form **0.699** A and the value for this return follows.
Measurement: **55** A
